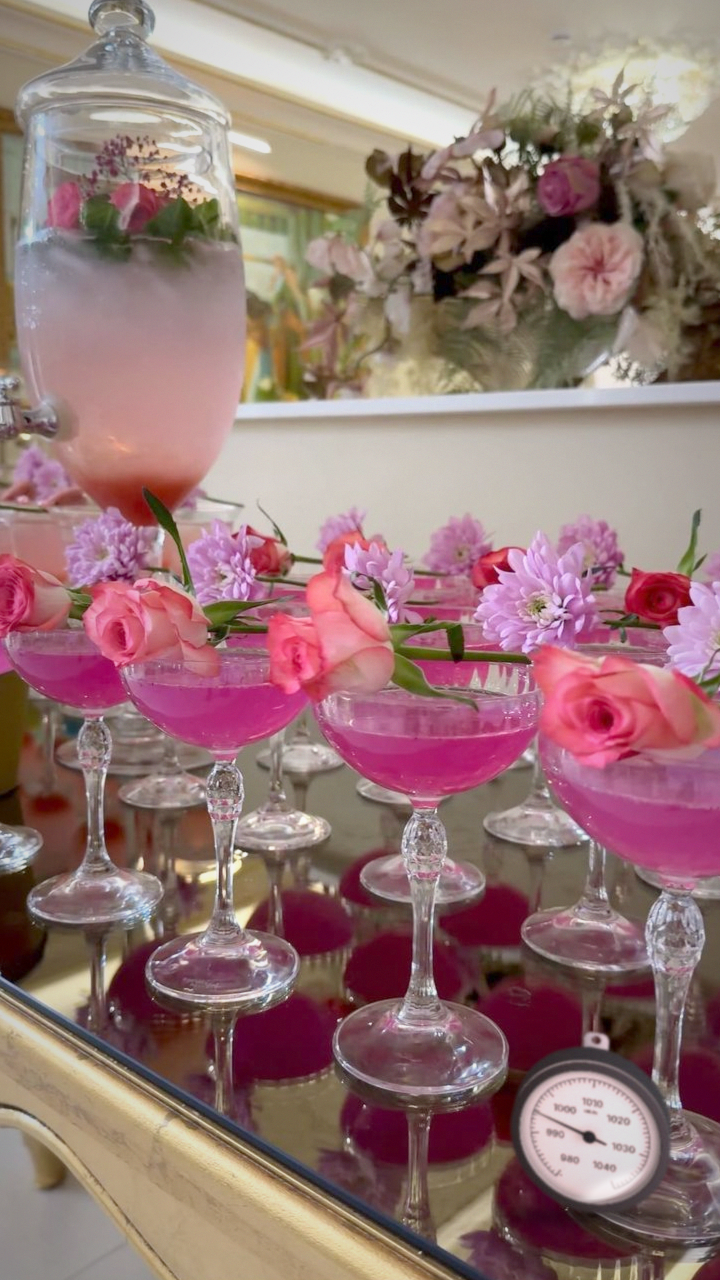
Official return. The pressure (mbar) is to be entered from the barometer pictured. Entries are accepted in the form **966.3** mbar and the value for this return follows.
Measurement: **995** mbar
